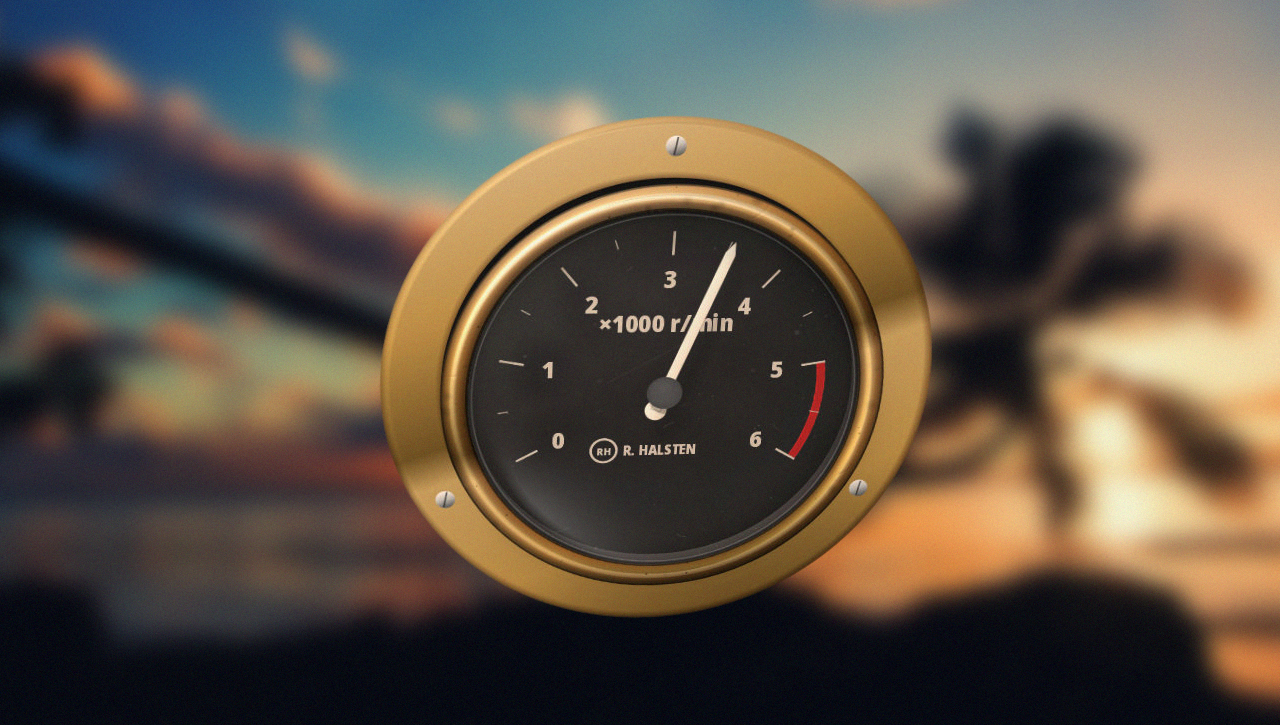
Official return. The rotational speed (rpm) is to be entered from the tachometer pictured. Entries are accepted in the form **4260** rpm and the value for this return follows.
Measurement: **3500** rpm
